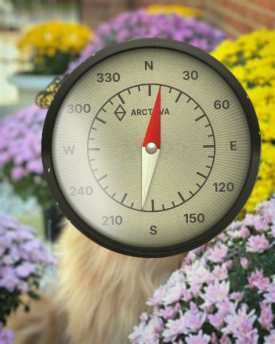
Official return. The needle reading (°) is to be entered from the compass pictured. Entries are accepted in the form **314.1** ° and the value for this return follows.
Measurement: **10** °
